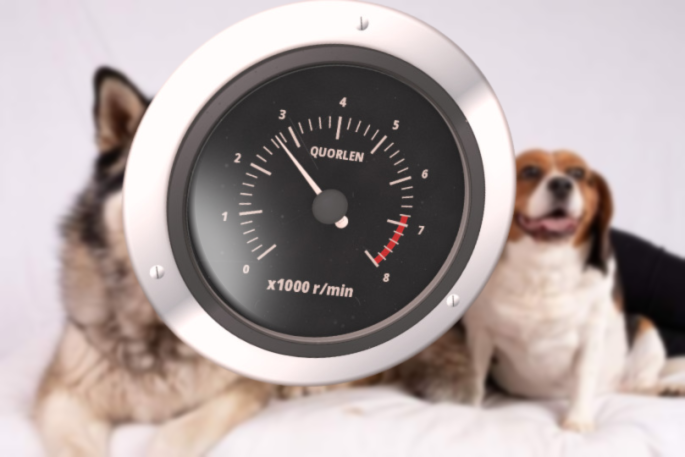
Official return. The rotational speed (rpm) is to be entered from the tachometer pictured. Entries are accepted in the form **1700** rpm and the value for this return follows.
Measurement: **2700** rpm
